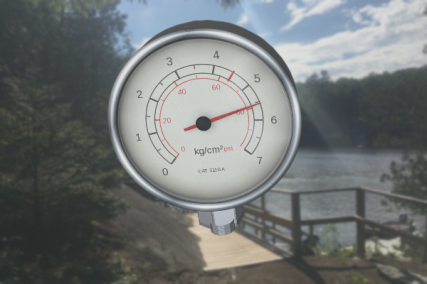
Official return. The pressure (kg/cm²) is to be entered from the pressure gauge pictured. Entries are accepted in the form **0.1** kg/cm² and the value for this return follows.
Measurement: **5.5** kg/cm²
